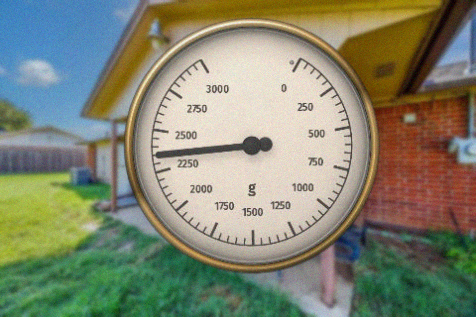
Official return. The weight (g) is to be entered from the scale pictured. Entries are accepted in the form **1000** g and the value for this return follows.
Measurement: **2350** g
